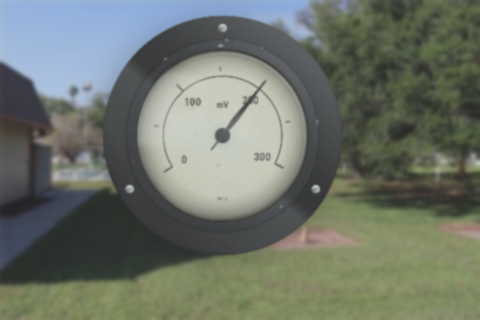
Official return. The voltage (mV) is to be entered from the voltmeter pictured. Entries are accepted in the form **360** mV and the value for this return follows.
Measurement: **200** mV
